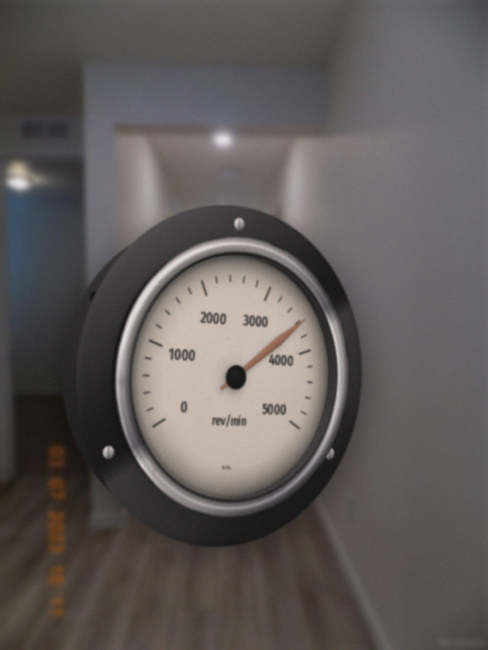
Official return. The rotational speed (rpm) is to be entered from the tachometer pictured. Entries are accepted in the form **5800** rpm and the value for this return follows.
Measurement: **3600** rpm
